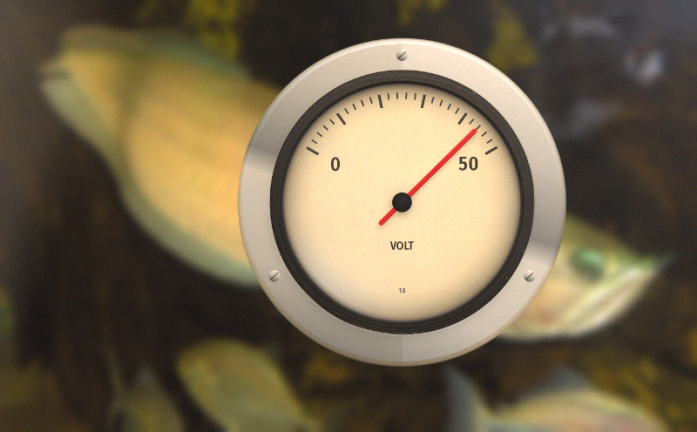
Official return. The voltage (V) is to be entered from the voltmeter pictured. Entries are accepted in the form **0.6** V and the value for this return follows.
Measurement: **44** V
